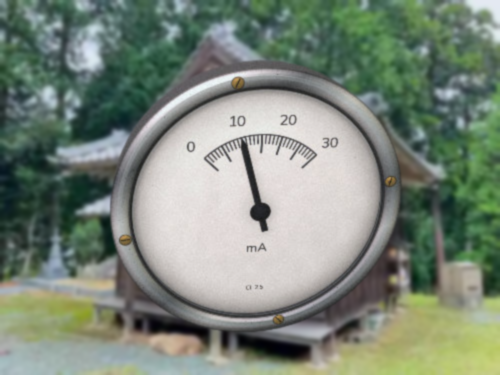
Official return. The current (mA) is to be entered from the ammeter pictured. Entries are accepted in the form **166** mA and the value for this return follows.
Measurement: **10** mA
